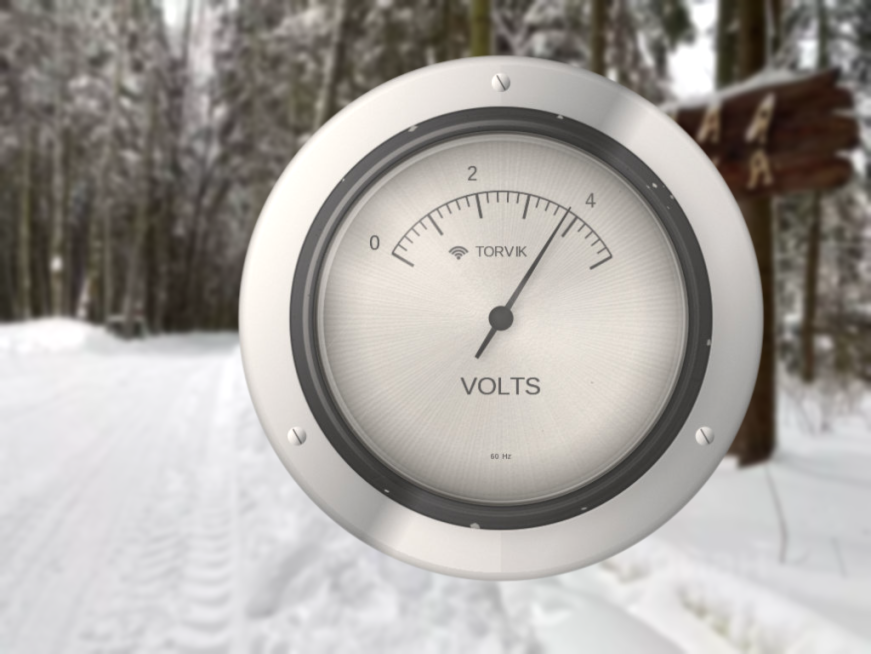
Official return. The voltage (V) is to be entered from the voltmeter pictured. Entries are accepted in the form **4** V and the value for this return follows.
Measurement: **3.8** V
